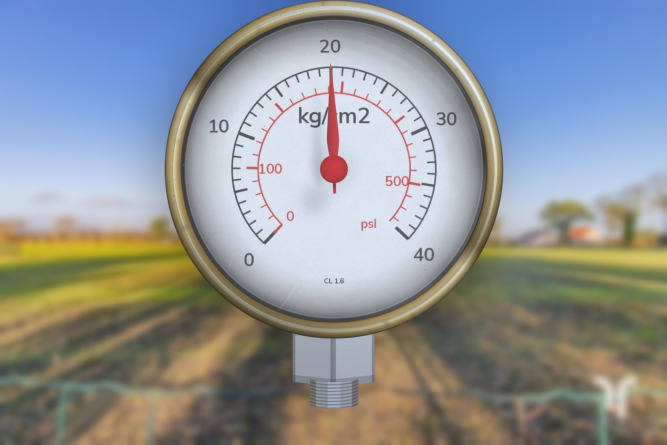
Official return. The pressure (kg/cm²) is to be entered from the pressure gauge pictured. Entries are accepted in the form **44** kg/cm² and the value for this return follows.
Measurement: **20** kg/cm²
